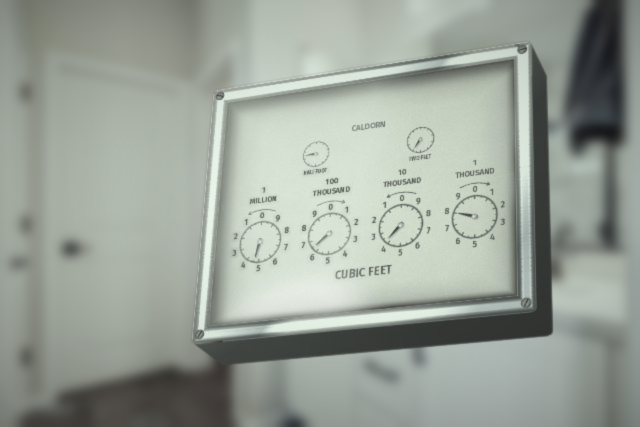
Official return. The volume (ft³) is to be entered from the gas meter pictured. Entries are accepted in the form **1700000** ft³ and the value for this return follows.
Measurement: **463800** ft³
